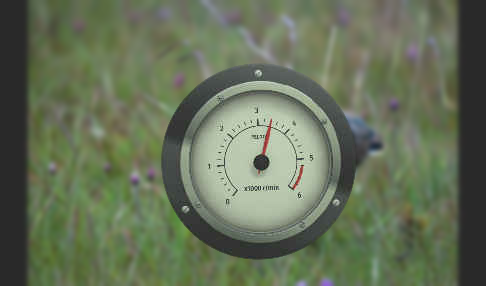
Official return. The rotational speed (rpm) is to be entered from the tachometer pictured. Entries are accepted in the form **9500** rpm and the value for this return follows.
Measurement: **3400** rpm
